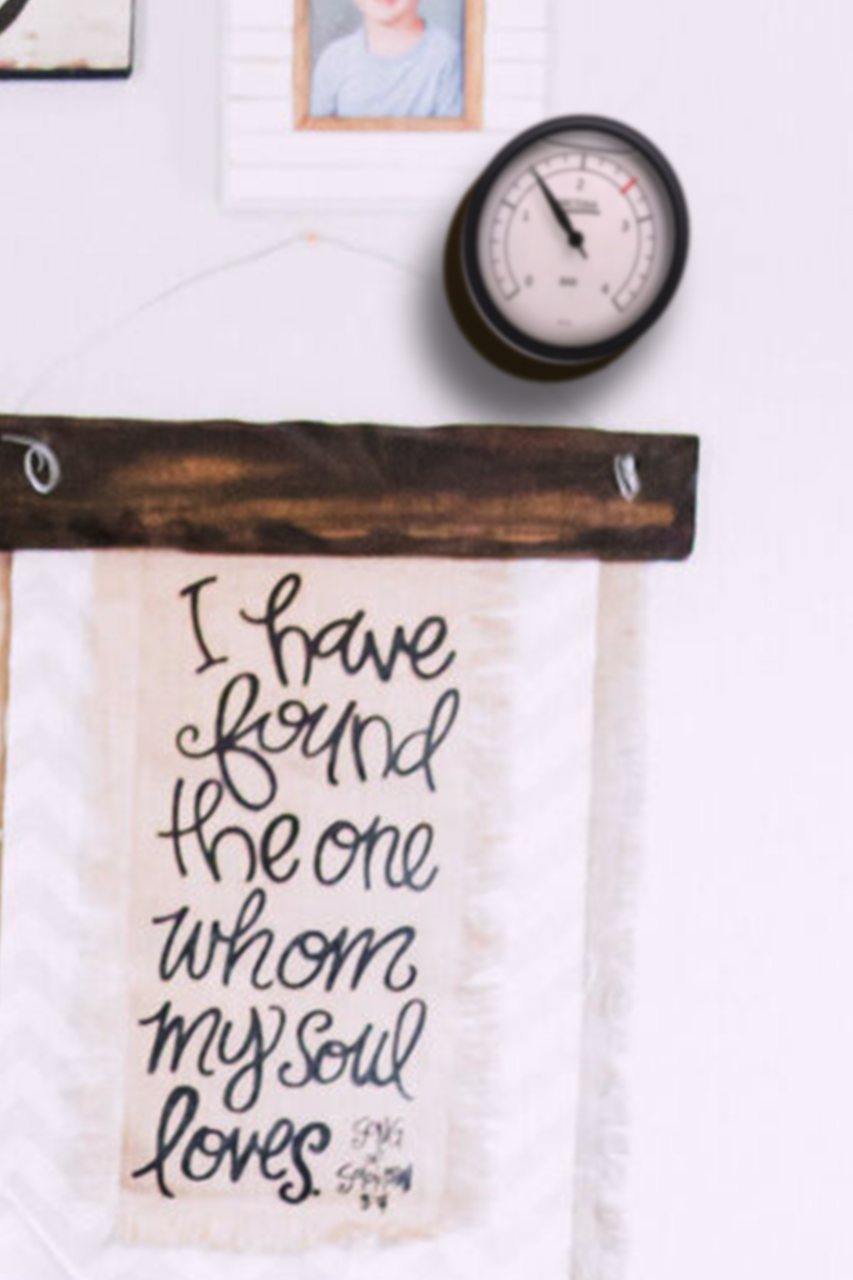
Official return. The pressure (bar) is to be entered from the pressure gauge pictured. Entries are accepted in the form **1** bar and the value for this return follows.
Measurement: **1.4** bar
